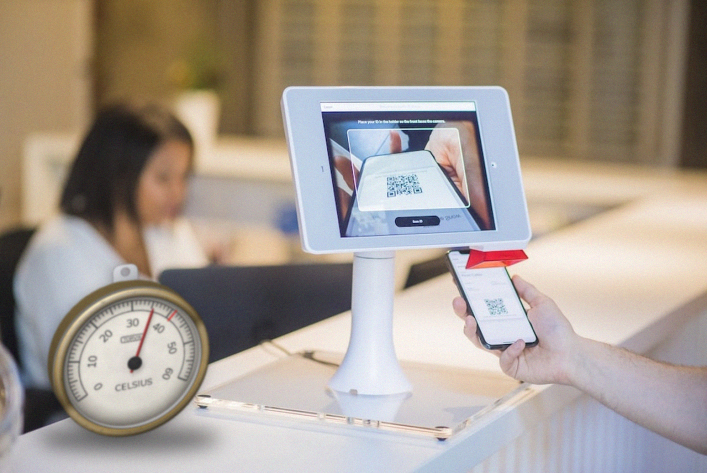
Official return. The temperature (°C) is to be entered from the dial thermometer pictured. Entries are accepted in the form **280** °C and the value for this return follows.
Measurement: **35** °C
